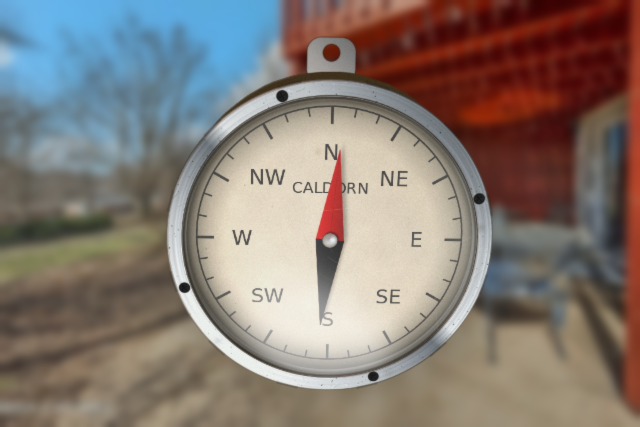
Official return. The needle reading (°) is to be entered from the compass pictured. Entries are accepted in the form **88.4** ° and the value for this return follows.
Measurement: **5** °
